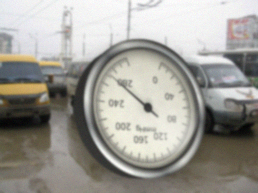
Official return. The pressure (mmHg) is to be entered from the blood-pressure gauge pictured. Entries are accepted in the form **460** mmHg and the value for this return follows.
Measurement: **270** mmHg
